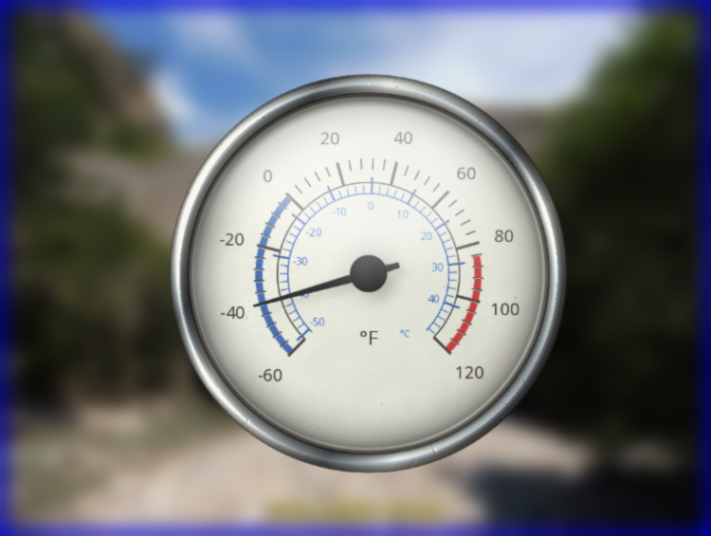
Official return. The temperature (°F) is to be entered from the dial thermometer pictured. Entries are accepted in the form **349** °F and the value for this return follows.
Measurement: **-40** °F
